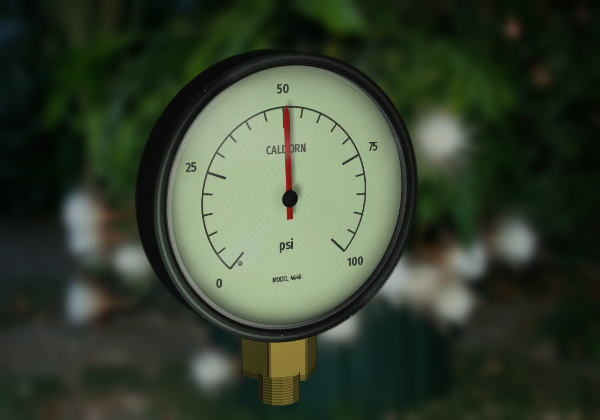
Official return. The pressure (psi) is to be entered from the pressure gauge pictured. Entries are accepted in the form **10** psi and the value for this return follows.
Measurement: **50** psi
